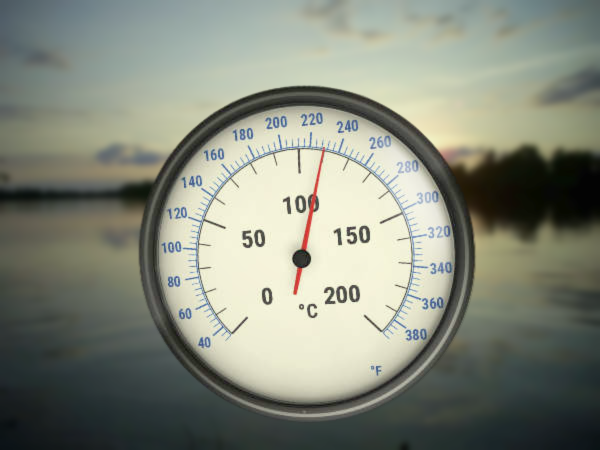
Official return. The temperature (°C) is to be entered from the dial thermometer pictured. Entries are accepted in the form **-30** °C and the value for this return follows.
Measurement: **110** °C
